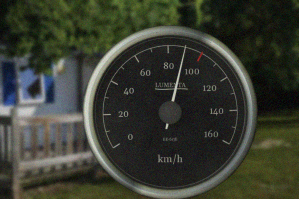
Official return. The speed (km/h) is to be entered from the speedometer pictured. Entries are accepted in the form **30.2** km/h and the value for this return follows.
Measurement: **90** km/h
